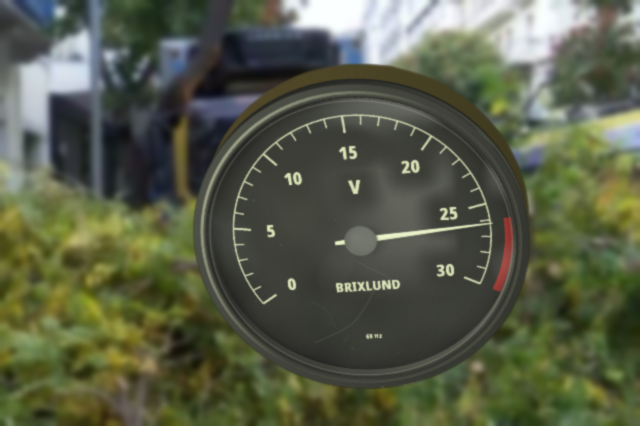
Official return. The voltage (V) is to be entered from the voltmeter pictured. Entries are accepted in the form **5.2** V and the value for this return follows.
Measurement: **26** V
